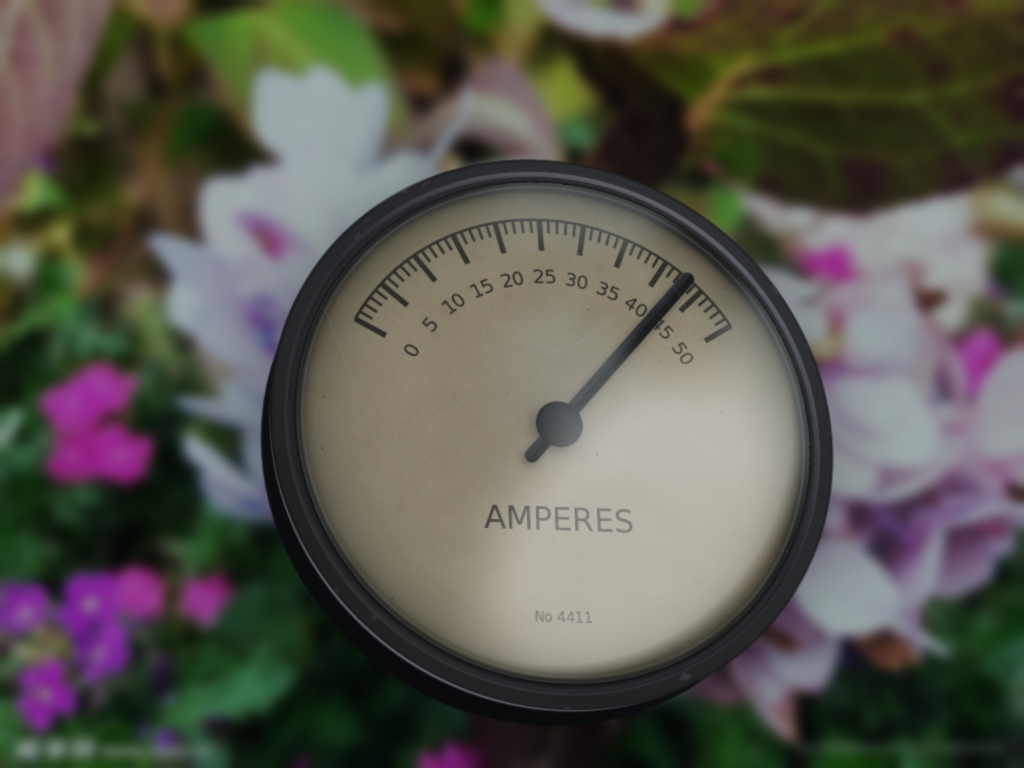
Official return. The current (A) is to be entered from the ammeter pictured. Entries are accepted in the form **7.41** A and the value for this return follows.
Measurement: **43** A
